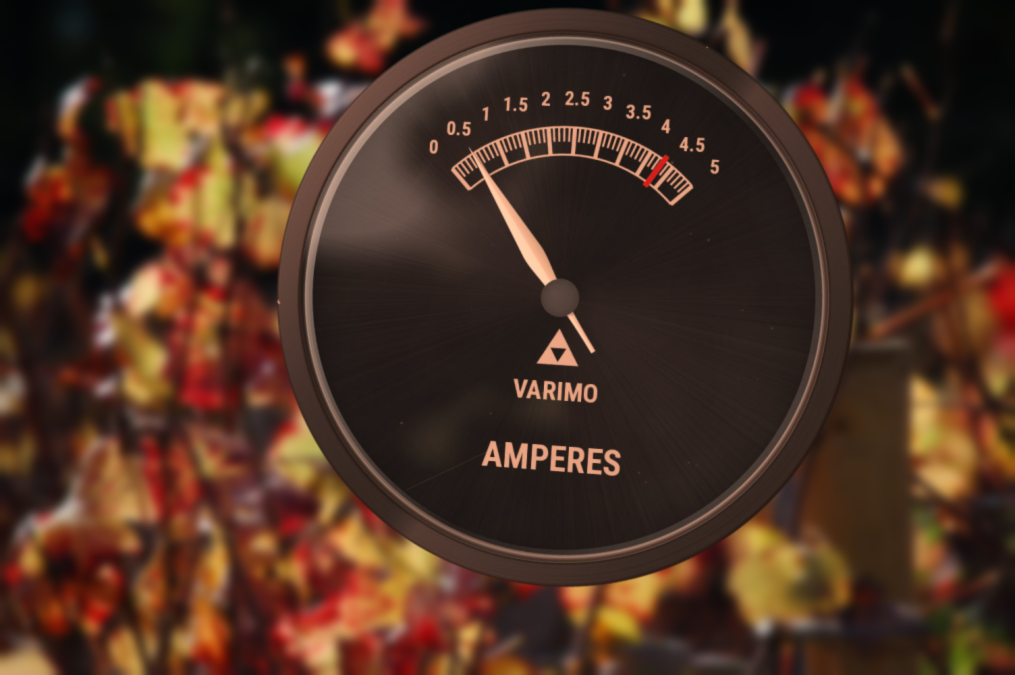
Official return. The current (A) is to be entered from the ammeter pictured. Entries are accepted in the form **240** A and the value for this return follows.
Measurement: **0.5** A
